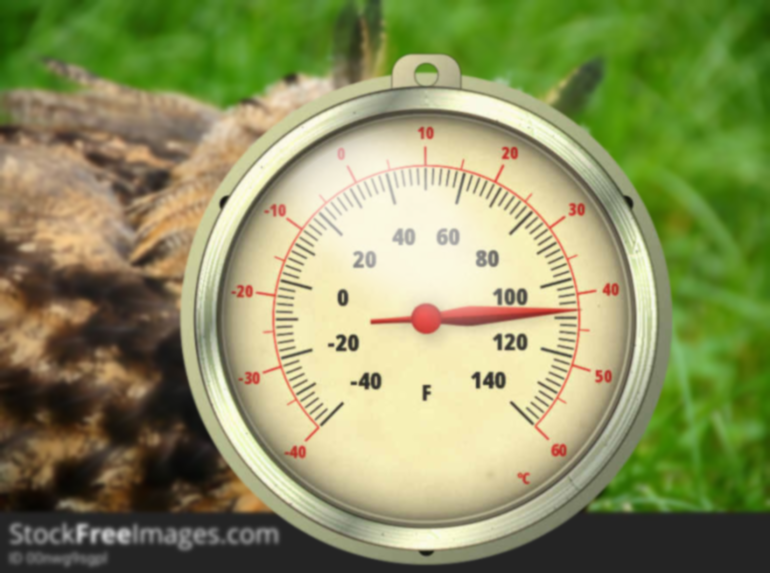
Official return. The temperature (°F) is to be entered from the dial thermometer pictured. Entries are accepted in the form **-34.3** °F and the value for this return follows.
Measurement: **108** °F
